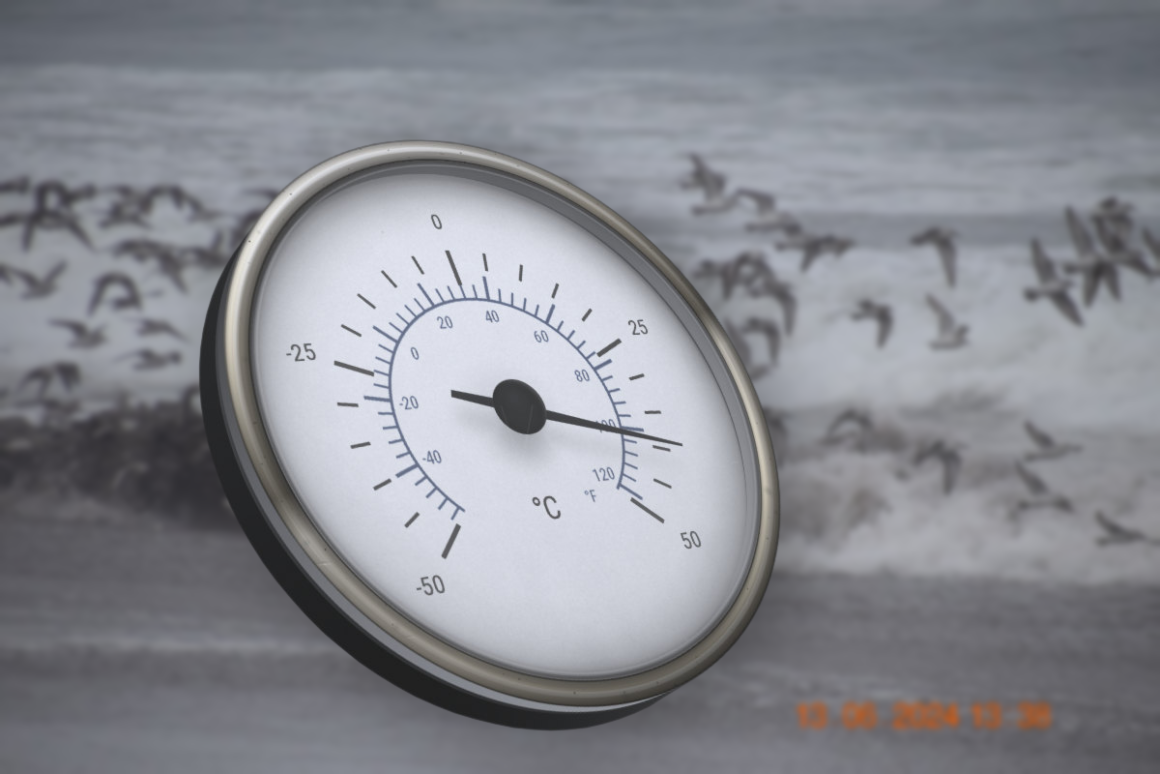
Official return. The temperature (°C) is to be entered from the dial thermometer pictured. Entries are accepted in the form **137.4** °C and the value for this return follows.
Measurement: **40** °C
